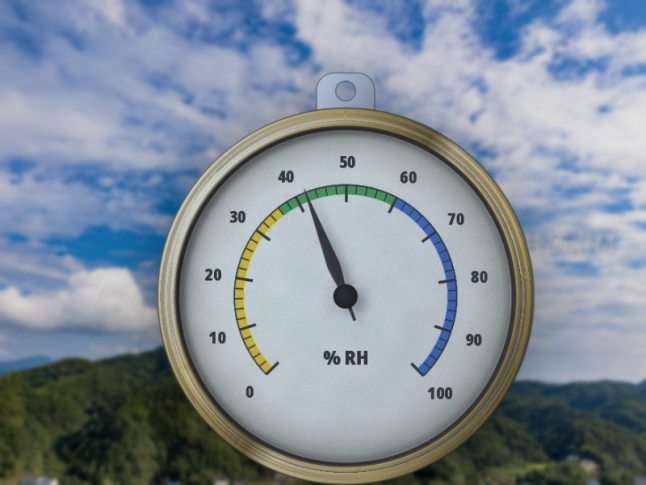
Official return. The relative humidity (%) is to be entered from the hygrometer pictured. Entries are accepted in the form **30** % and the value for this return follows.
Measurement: **42** %
